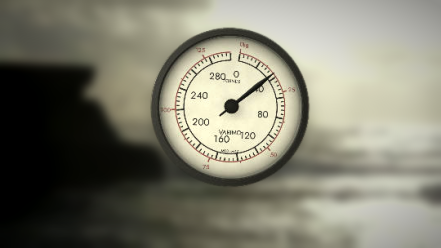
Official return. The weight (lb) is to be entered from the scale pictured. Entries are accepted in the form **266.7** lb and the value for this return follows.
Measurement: **36** lb
